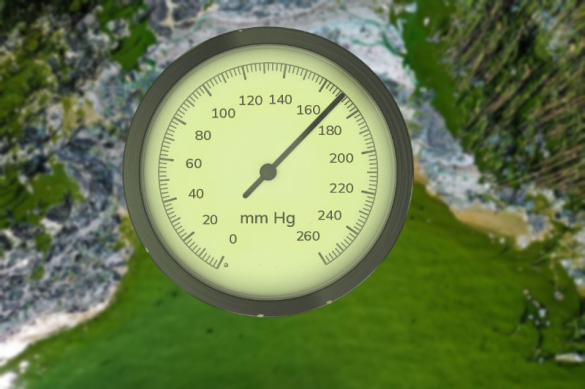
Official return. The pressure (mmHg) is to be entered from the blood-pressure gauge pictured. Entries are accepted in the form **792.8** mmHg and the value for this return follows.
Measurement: **170** mmHg
